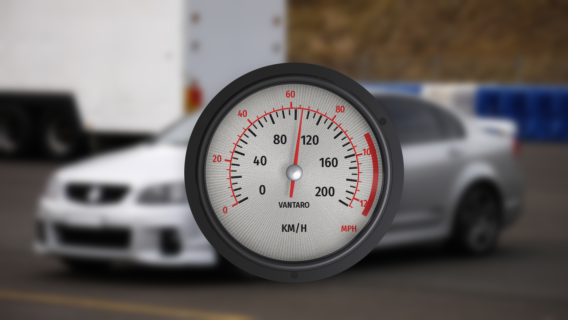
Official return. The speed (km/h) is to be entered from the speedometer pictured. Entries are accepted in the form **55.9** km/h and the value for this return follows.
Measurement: **105** km/h
